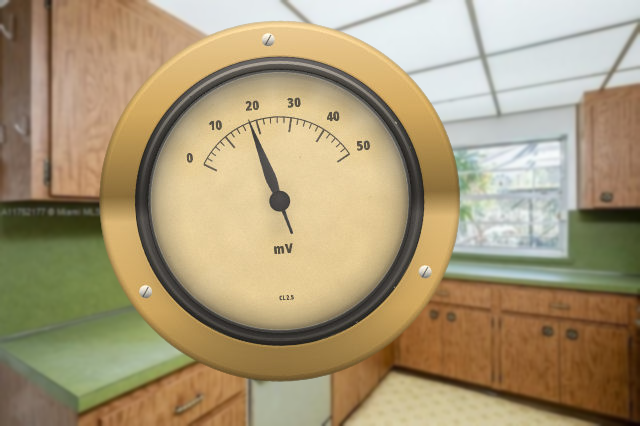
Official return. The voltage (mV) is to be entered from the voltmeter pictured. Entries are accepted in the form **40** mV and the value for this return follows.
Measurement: **18** mV
